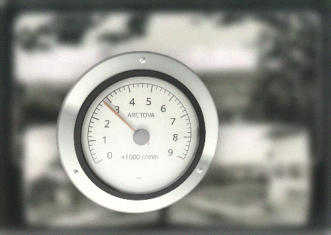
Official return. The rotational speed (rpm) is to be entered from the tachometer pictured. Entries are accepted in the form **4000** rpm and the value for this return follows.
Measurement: **2800** rpm
